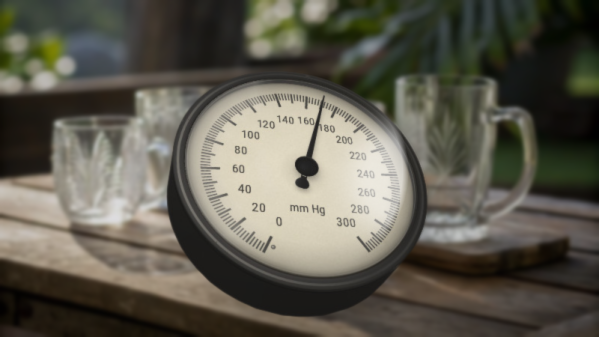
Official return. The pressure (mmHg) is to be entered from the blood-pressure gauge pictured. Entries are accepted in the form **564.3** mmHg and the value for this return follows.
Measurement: **170** mmHg
